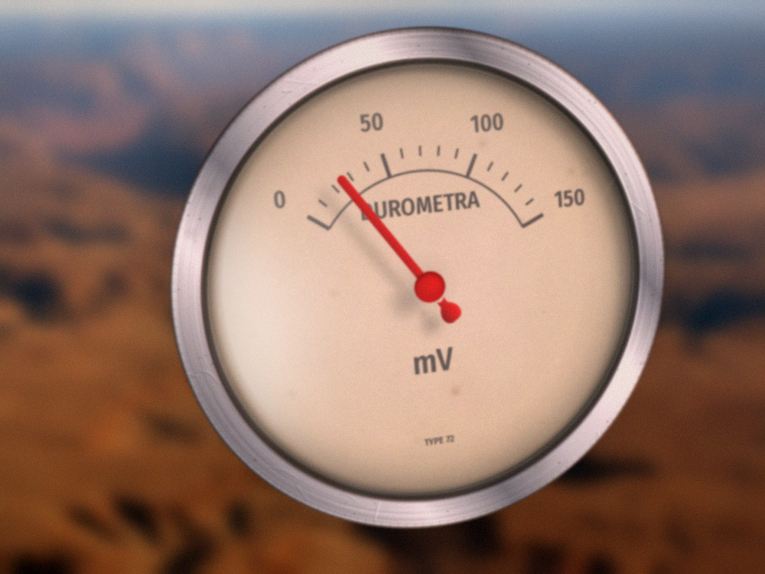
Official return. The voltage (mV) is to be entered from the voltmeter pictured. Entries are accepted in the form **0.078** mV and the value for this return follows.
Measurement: **25** mV
